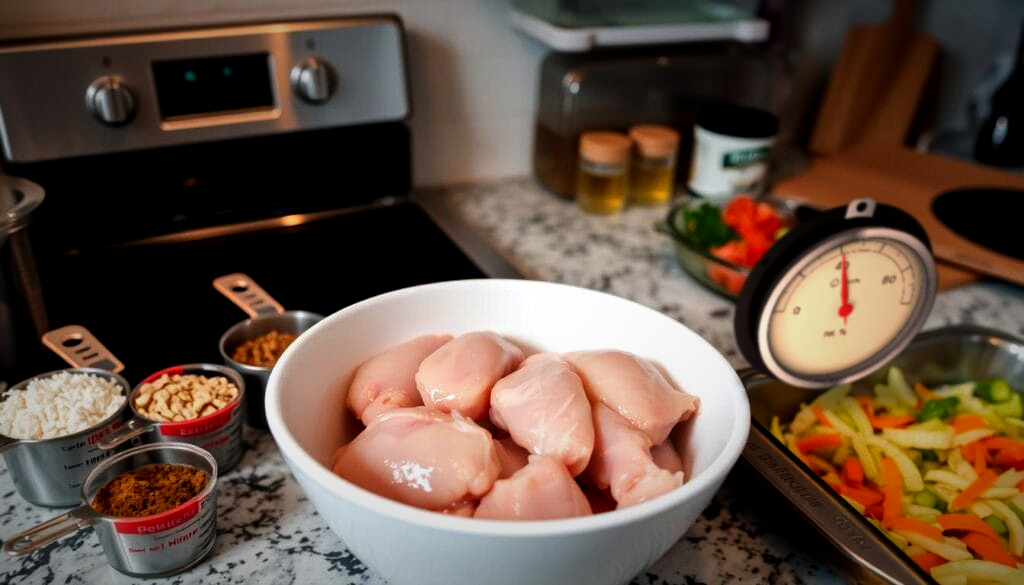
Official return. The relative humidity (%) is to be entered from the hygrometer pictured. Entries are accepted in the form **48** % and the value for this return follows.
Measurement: **40** %
